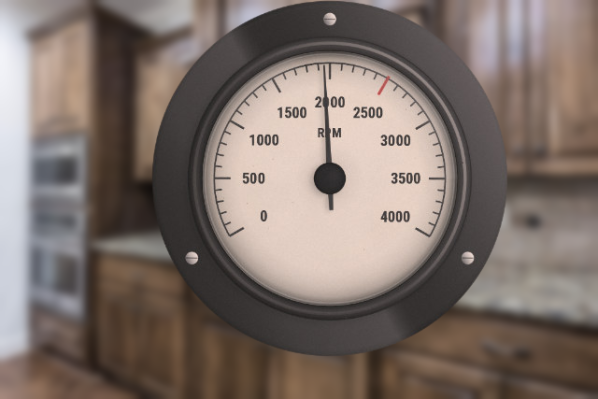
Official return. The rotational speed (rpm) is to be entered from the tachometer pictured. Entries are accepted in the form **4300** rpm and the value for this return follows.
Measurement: **1950** rpm
